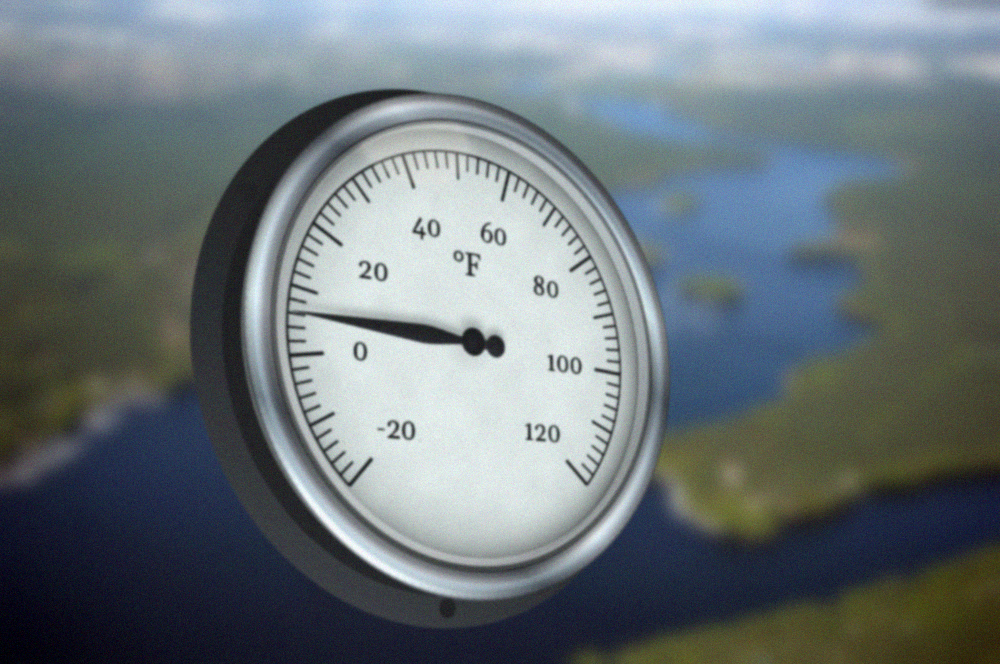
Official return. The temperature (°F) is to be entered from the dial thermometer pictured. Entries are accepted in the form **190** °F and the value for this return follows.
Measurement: **6** °F
